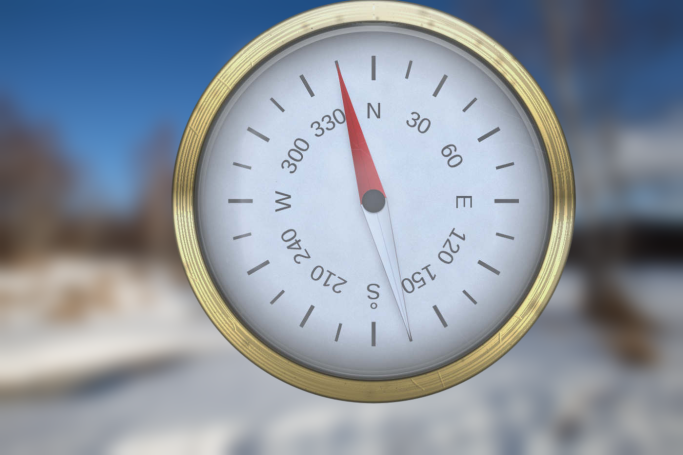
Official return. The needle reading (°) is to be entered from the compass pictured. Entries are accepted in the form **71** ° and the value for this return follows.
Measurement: **345** °
